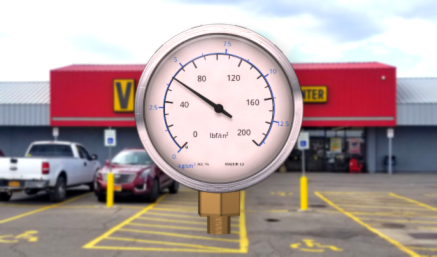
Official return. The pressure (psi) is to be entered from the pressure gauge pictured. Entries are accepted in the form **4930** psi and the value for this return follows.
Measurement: **60** psi
